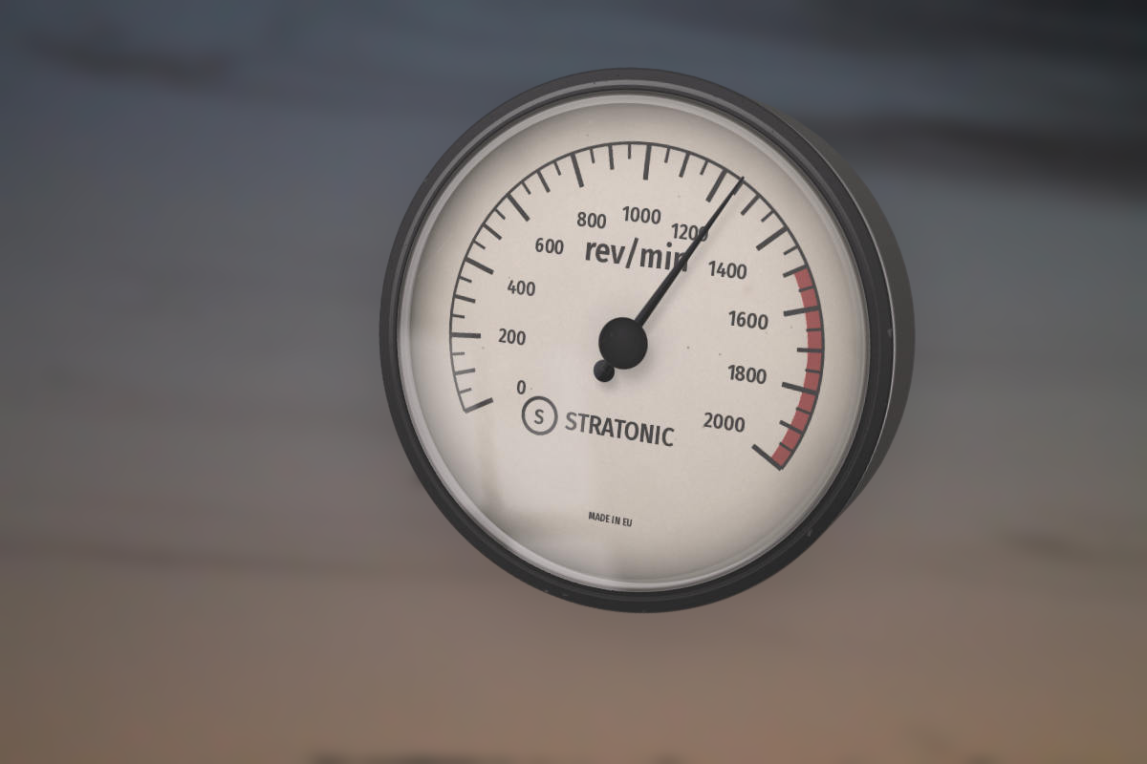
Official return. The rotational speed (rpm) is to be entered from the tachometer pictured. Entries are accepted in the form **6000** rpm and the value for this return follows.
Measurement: **1250** rpm
